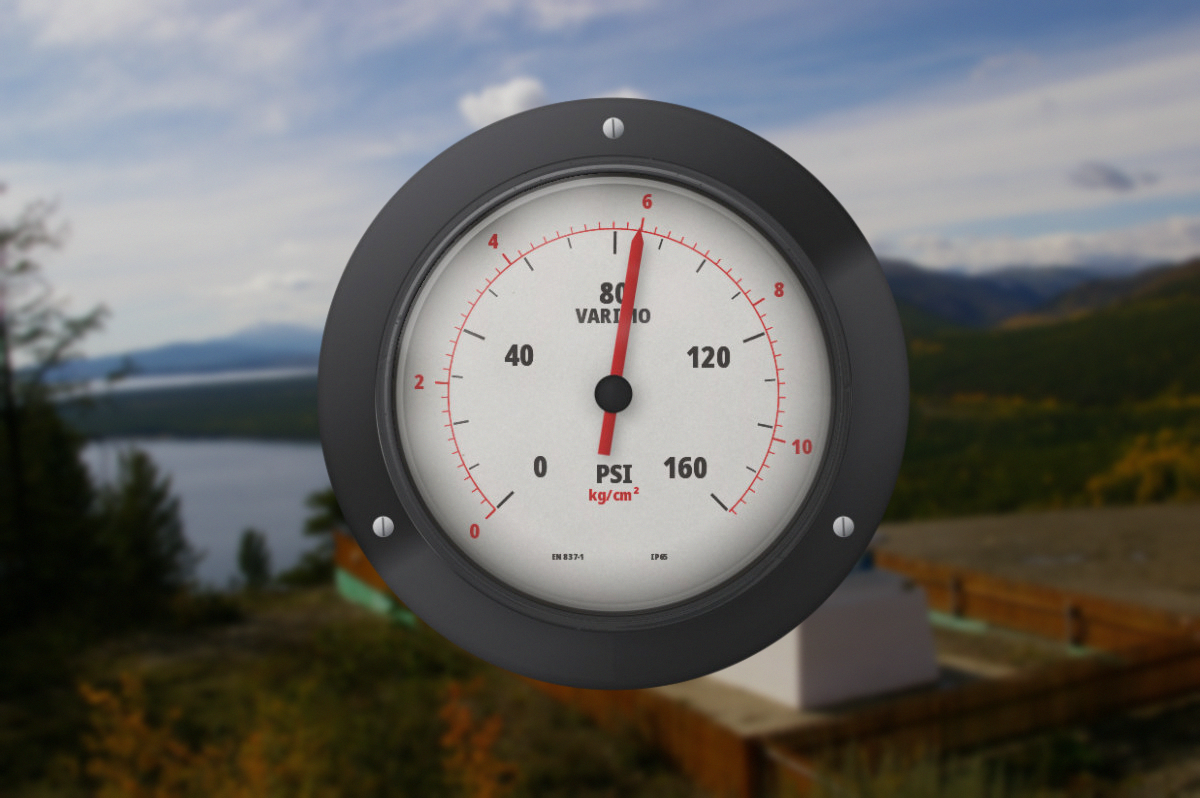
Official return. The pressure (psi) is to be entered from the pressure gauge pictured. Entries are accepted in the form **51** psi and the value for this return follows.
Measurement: **85** psi
